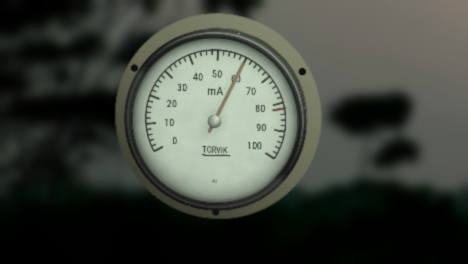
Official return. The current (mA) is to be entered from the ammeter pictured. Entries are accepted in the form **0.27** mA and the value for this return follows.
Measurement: **60** mA
